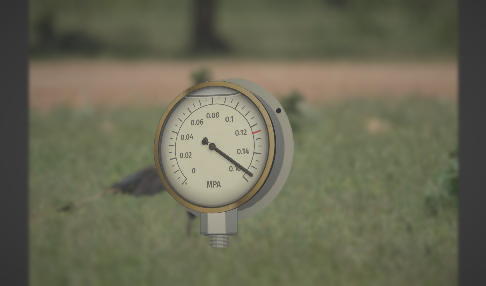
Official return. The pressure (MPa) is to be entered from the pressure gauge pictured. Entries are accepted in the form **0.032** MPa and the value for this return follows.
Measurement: **0.155** MPa
